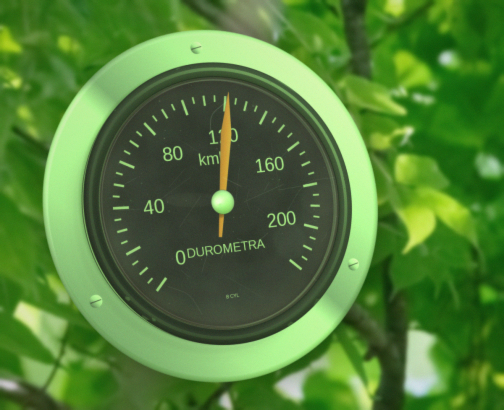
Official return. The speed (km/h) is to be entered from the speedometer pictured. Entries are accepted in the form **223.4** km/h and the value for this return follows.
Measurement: **120** km/h
